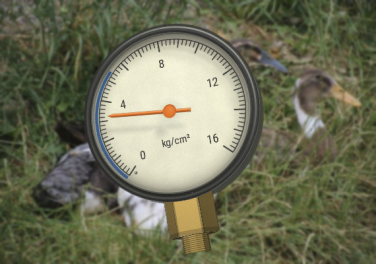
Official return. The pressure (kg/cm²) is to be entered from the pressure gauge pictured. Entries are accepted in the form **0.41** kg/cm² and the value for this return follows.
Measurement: **3.2** kg/cm²
